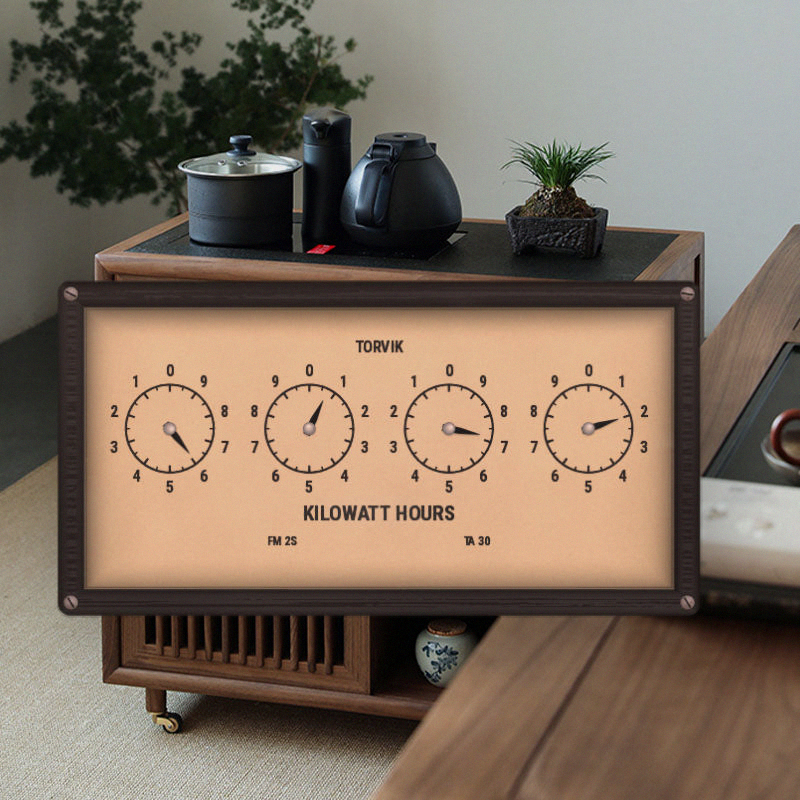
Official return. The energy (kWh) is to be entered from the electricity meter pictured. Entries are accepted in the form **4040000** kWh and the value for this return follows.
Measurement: **6072** kWh
